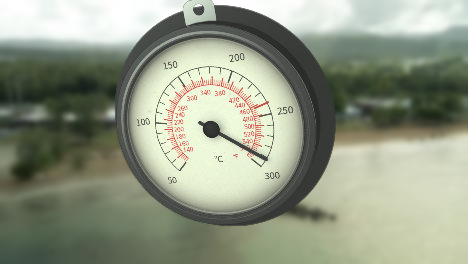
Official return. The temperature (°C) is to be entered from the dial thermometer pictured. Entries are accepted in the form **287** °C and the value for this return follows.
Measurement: **290** °C
